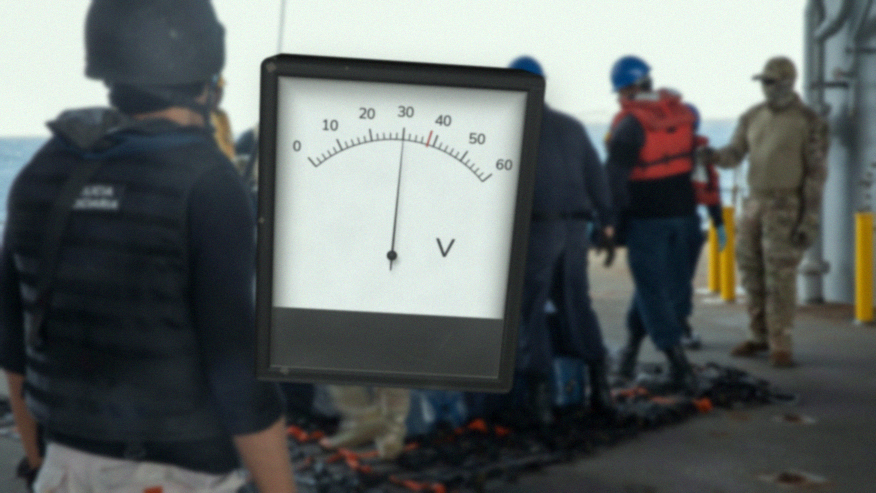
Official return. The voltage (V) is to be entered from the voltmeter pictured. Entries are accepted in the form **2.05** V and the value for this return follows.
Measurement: **30** V
